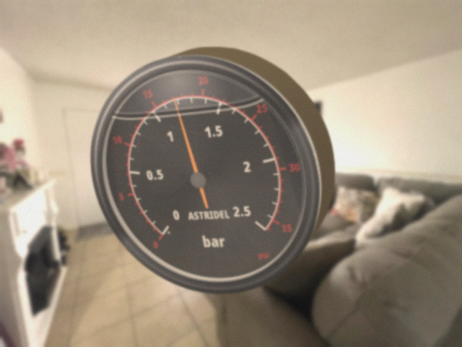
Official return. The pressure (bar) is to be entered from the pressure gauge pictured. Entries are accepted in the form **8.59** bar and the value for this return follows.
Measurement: **1.2** bar
